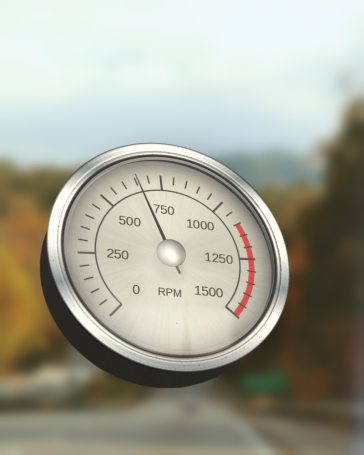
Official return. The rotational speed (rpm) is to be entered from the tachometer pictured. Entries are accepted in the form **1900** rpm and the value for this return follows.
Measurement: **650** rpm
